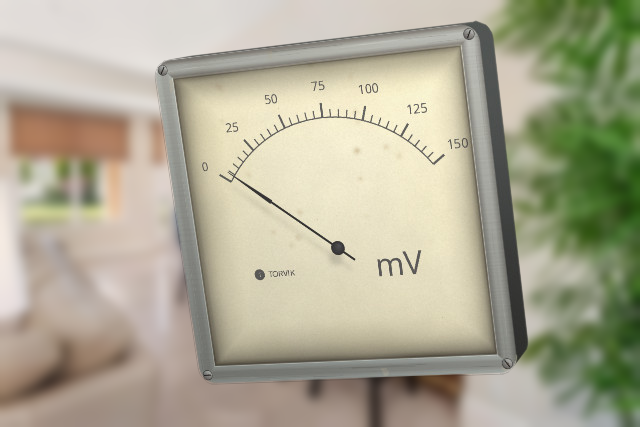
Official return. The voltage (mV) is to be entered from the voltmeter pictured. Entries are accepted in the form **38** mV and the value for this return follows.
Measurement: **5** mV
